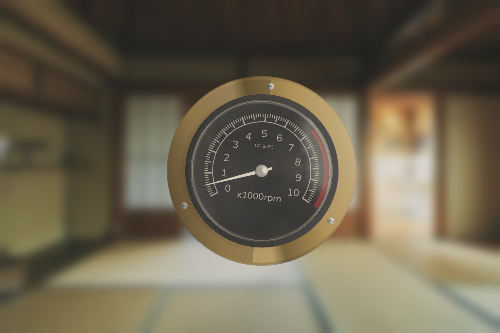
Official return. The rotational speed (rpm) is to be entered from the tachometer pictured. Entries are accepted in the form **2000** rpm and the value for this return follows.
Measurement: **500** rpm
